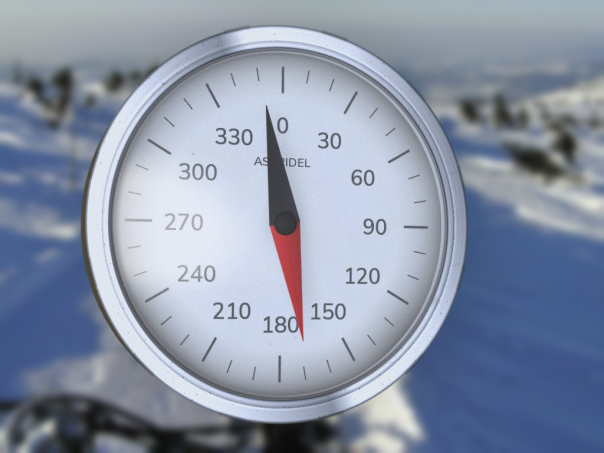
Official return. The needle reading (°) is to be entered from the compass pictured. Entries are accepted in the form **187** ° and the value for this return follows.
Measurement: **170** °
